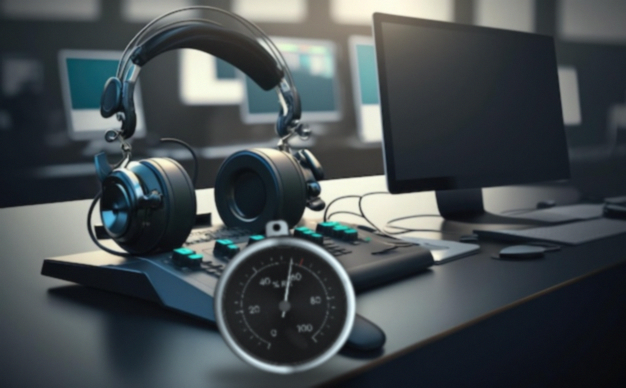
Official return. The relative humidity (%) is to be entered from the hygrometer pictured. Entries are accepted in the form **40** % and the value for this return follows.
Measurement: **56** %
